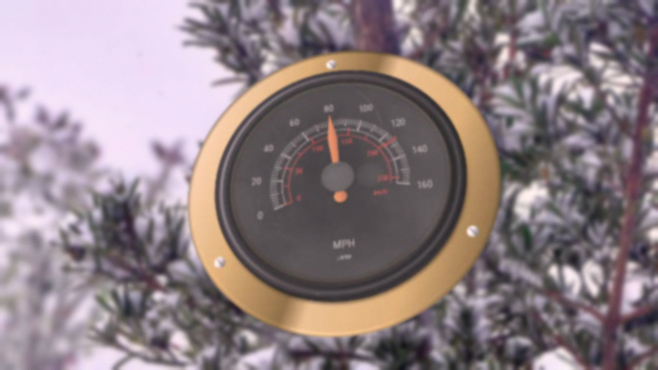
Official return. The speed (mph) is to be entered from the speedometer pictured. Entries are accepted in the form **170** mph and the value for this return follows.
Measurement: **80** mph
